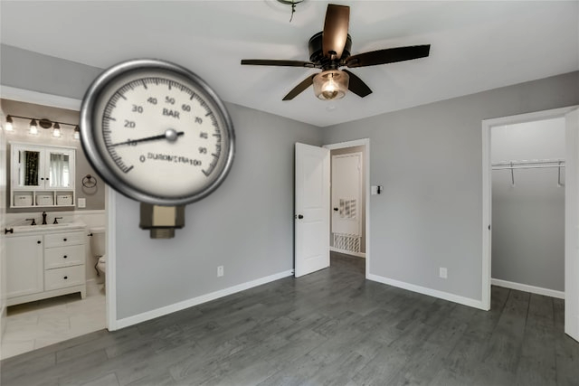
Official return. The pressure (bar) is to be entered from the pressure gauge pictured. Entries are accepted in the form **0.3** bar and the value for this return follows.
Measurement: **10** bar
